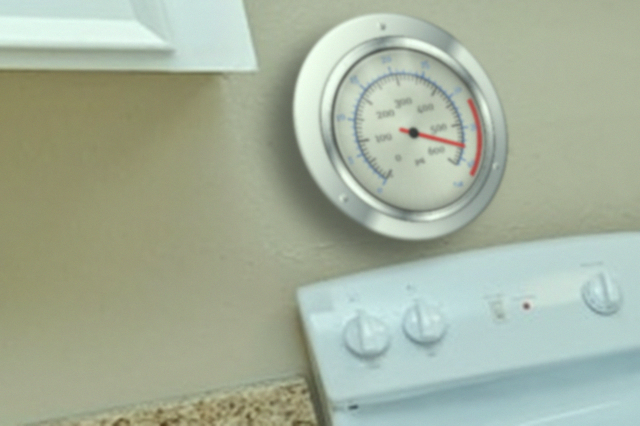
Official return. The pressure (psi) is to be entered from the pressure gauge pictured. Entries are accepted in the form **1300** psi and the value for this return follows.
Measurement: **550** psi
